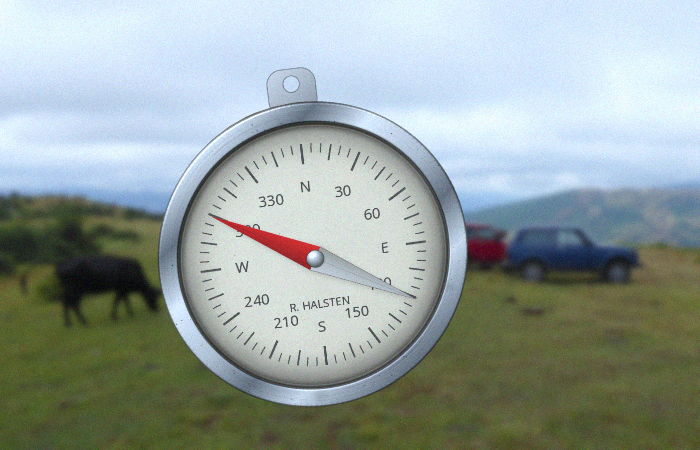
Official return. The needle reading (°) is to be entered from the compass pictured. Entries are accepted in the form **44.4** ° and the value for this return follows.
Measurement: **300** °
